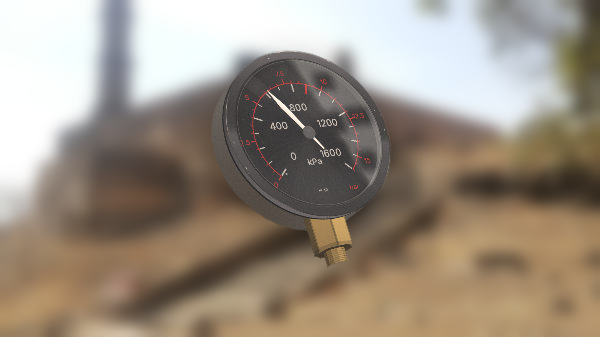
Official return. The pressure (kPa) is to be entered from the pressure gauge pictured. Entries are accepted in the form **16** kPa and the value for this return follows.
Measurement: **600** kPa
